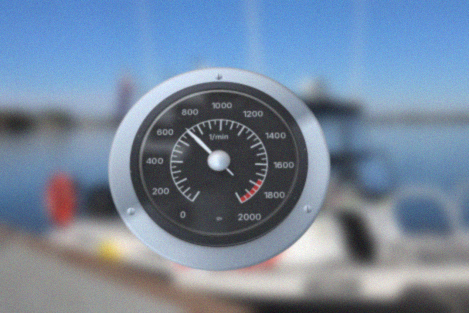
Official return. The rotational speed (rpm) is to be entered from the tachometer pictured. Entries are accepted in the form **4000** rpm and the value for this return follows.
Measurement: **700** rpm
